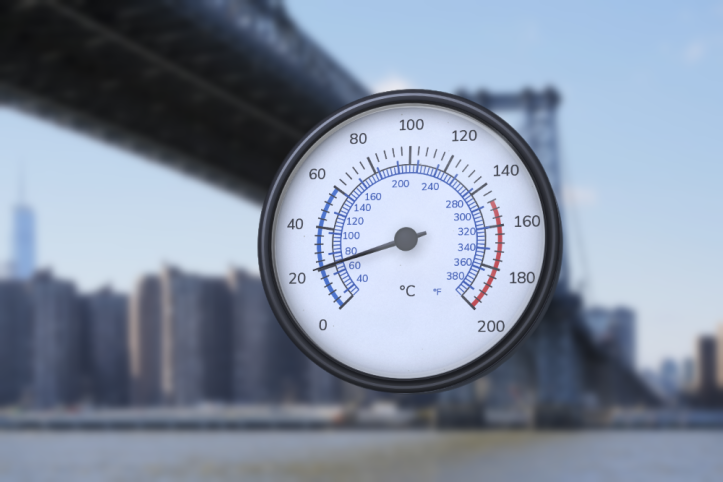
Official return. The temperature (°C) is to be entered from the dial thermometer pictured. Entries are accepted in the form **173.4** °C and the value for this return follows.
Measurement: **20** °C
